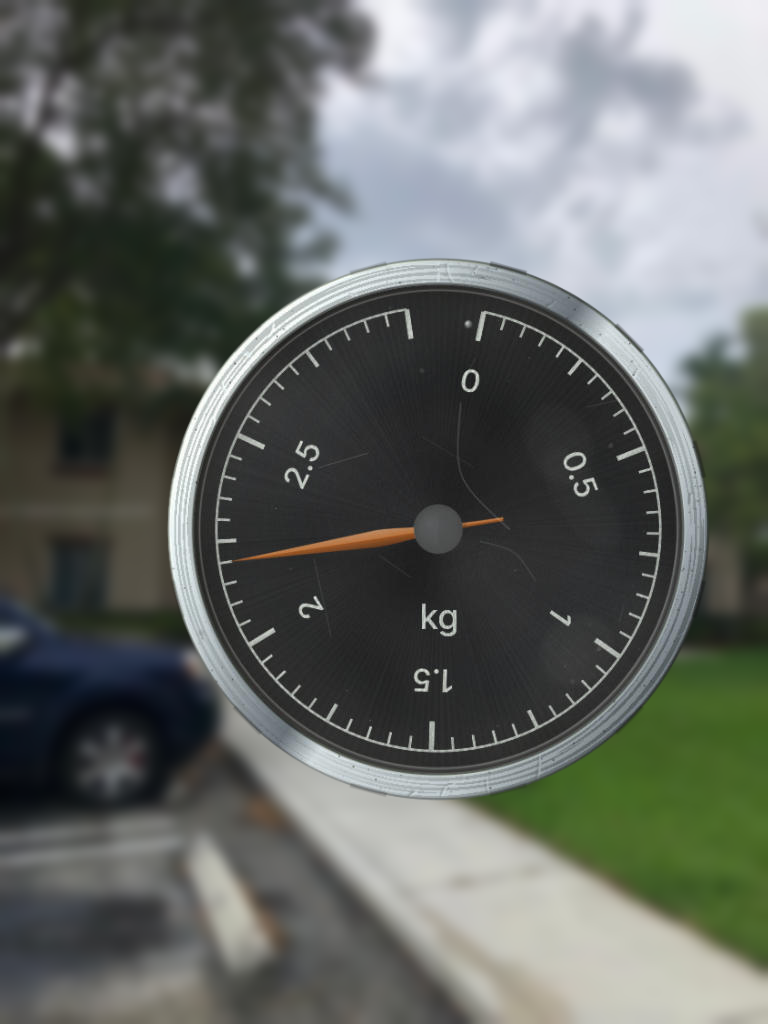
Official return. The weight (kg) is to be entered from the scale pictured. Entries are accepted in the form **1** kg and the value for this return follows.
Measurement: **2.2** kg
